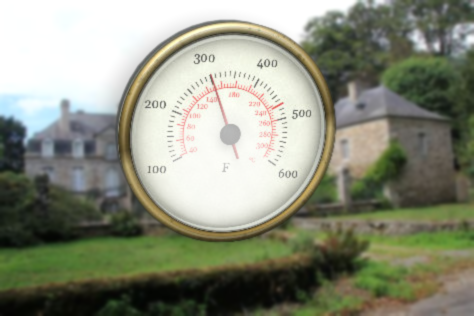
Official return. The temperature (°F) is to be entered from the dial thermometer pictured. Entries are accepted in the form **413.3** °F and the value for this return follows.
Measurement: **300** °F
